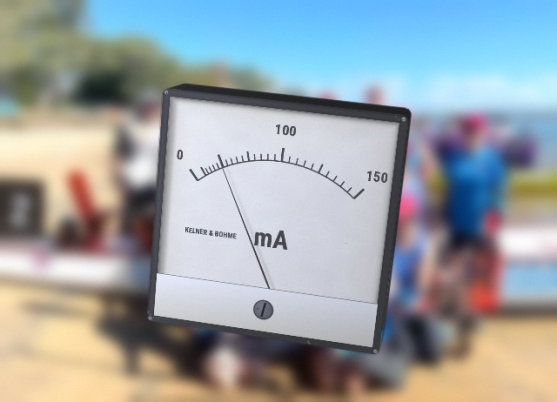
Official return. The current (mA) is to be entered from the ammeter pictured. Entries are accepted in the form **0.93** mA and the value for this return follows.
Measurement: **50** mA
